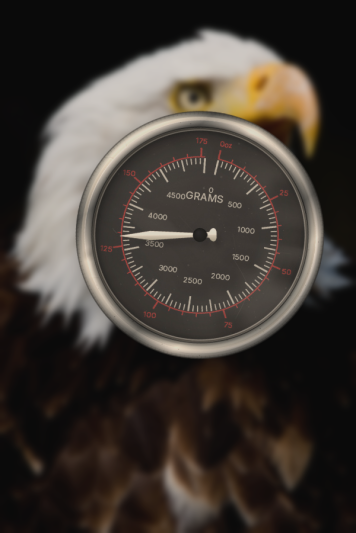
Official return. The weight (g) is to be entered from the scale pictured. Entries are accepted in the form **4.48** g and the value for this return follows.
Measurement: **3650** g
